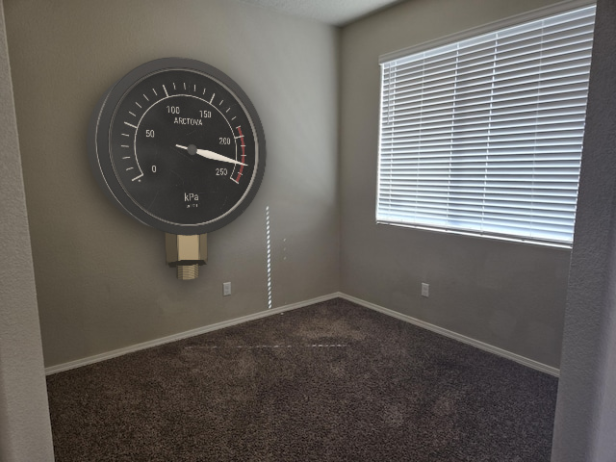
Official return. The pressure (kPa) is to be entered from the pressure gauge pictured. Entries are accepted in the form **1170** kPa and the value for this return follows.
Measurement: **230** kPa
